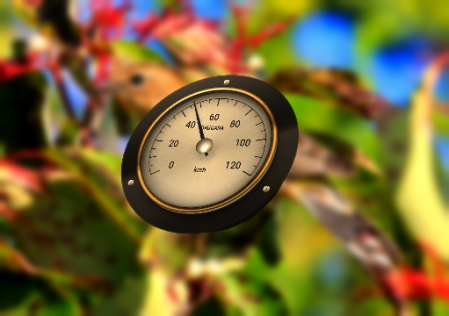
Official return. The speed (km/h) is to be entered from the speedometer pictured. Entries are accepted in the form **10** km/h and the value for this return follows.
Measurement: **47.5** km/h
